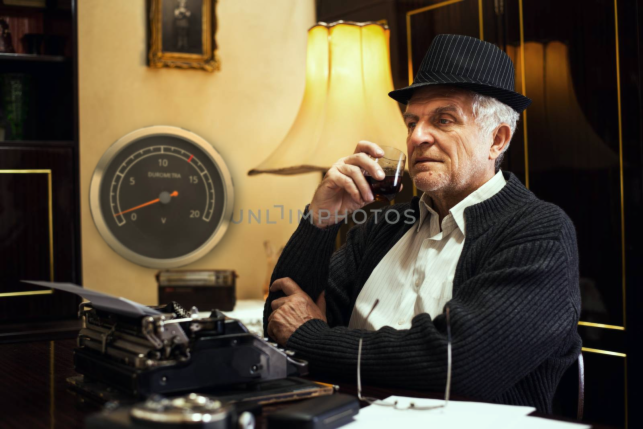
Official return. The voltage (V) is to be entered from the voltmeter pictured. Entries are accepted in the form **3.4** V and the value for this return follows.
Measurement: **1** V
